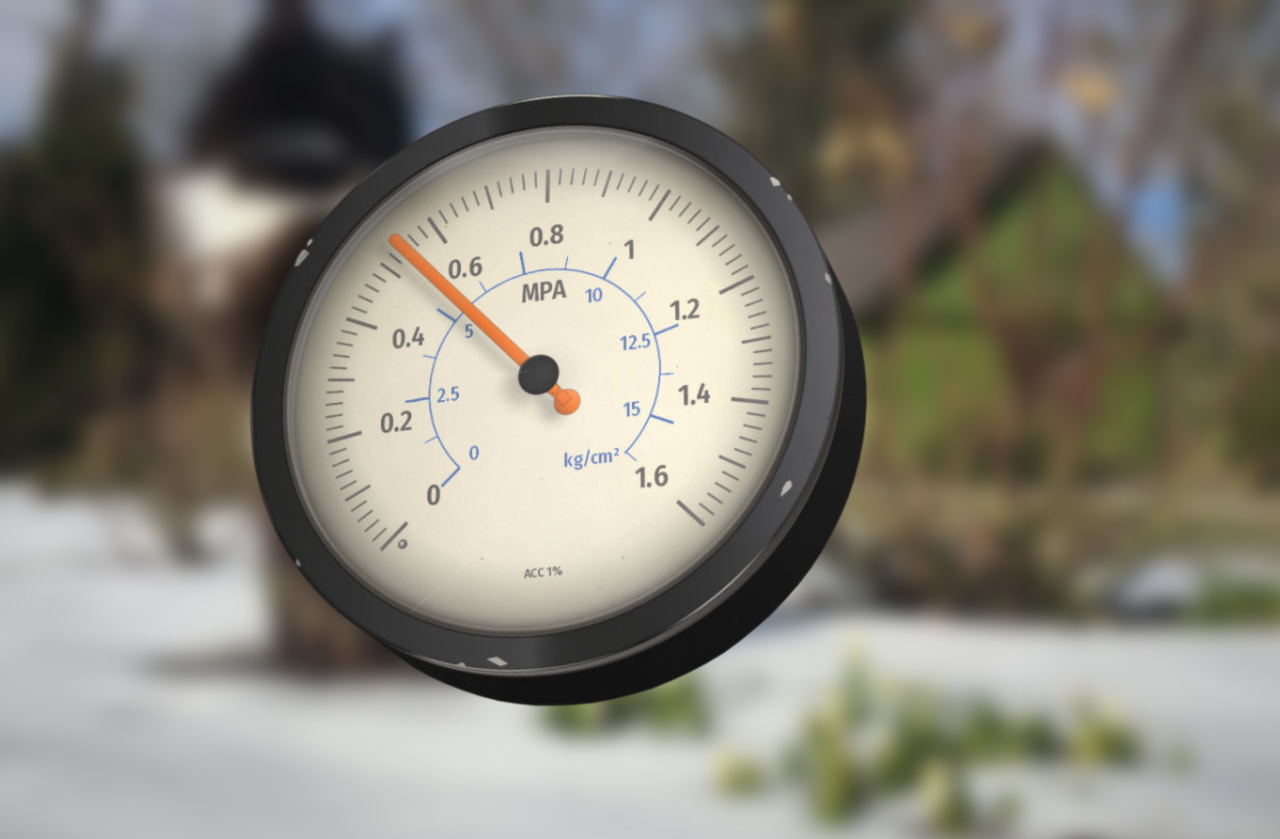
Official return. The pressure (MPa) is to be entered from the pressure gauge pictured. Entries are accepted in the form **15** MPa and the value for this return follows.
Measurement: **0.54** MPa
